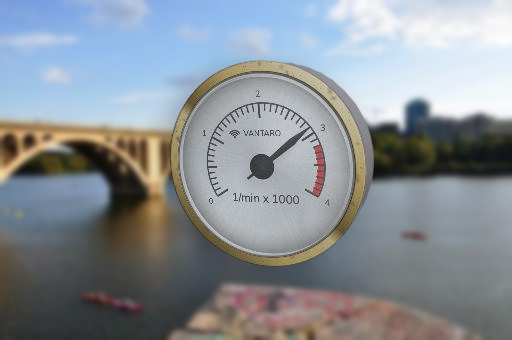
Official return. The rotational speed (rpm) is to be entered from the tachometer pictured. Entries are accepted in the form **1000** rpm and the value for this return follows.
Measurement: **2900** rpm
